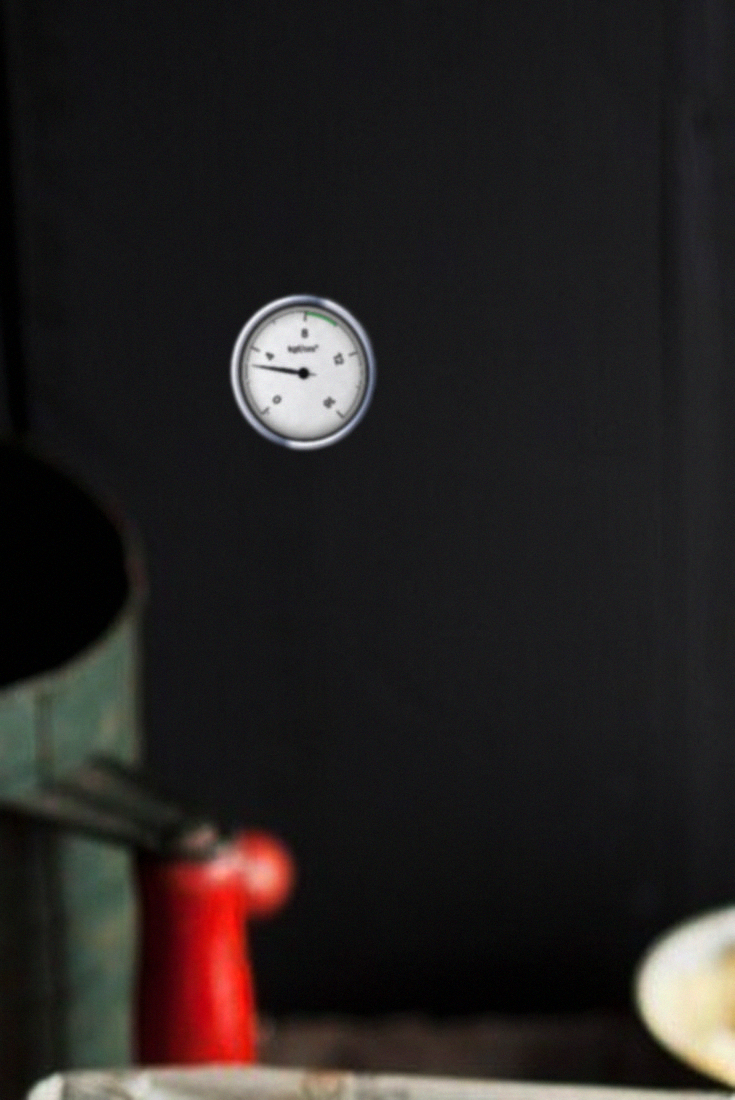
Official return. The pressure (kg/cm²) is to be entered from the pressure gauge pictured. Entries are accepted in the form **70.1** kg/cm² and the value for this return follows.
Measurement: **3** kg/cm²
